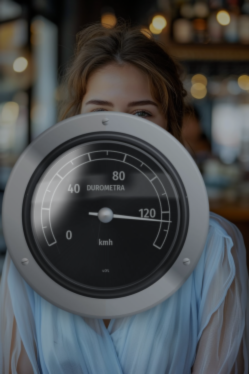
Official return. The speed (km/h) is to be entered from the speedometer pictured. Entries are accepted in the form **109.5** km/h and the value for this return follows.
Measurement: **125** km/h
